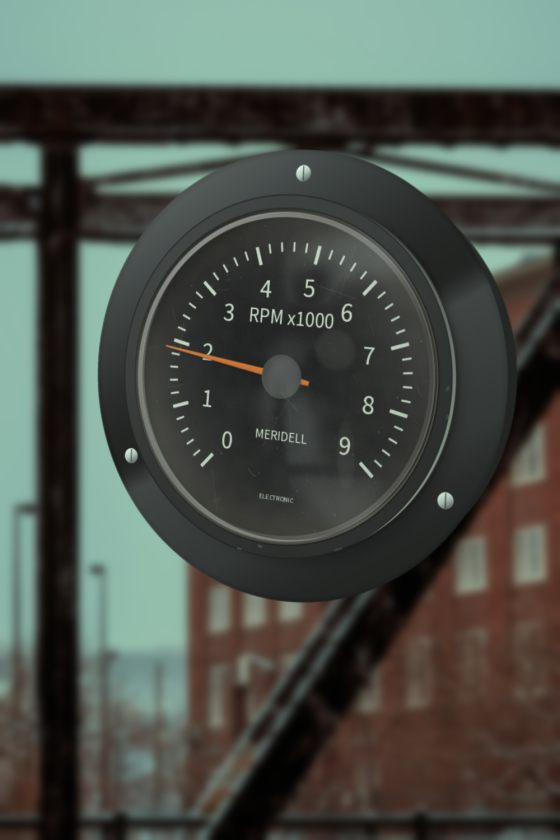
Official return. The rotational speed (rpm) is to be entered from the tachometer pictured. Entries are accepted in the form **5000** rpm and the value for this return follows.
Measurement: **1900** rpm
